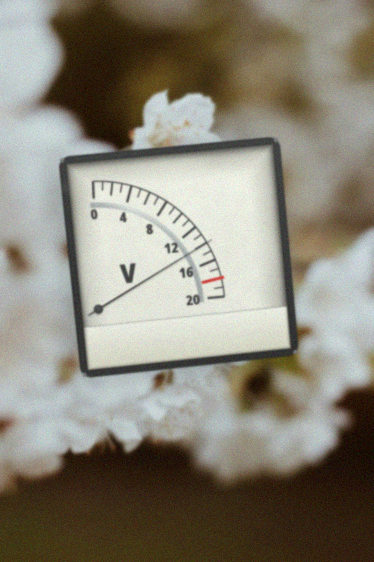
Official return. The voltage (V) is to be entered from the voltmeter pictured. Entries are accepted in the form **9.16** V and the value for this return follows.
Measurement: **14** V
